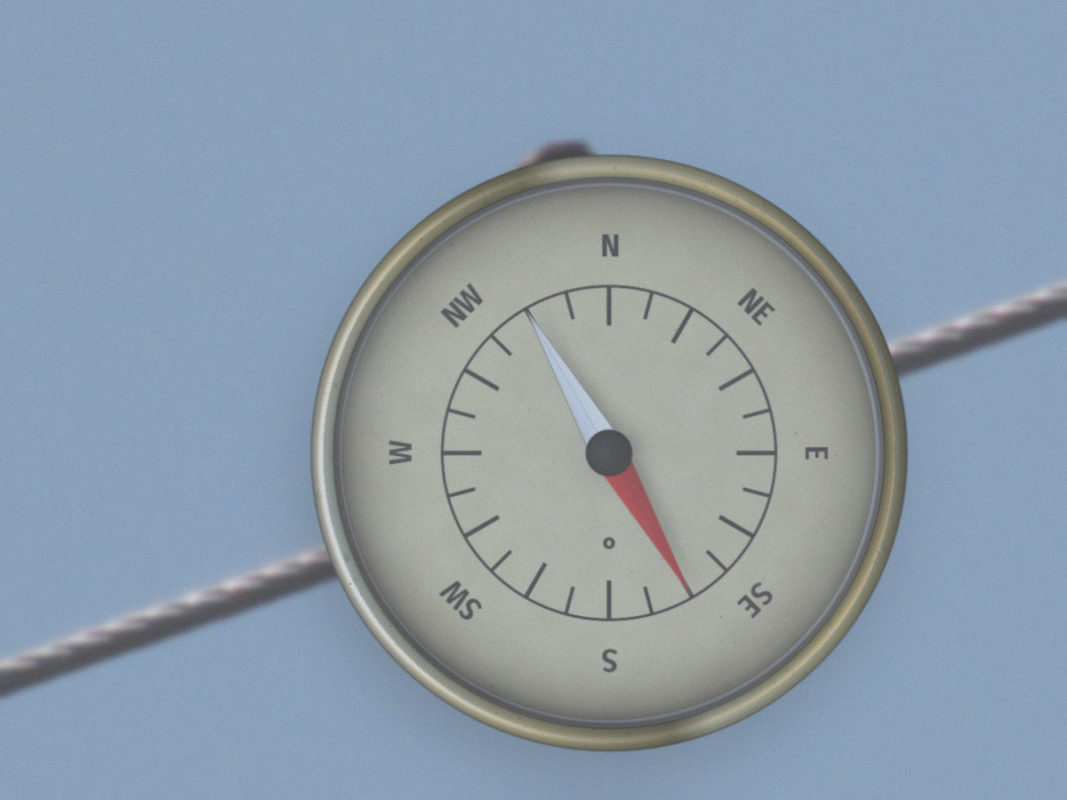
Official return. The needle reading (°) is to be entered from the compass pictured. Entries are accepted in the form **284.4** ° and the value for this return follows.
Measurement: **150** °
